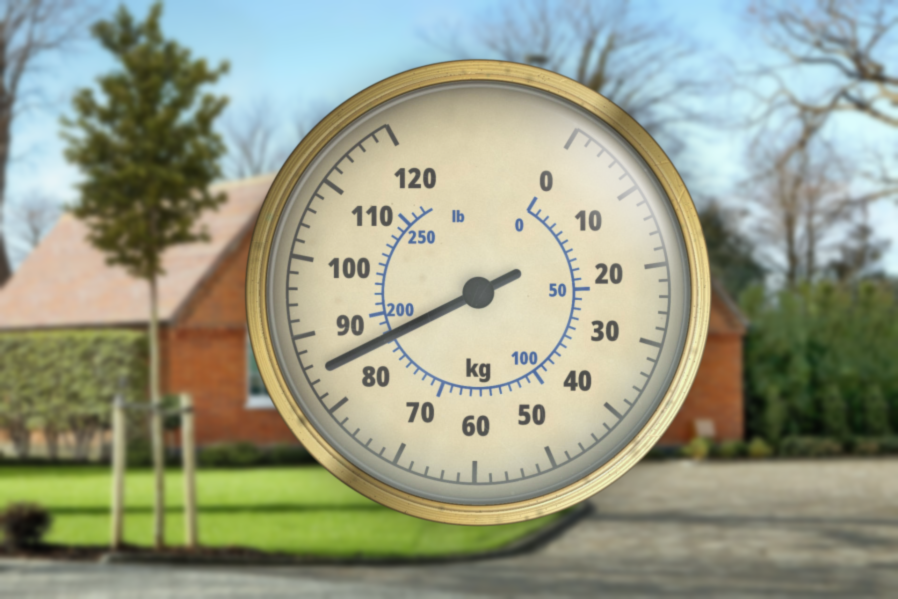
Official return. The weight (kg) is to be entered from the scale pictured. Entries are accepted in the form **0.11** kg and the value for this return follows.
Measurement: **85** kg
